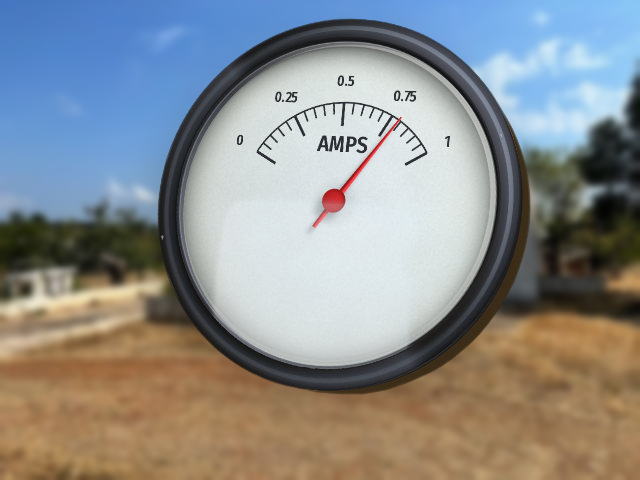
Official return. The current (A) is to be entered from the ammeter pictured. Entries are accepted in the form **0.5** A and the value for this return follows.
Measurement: **0.8** A
